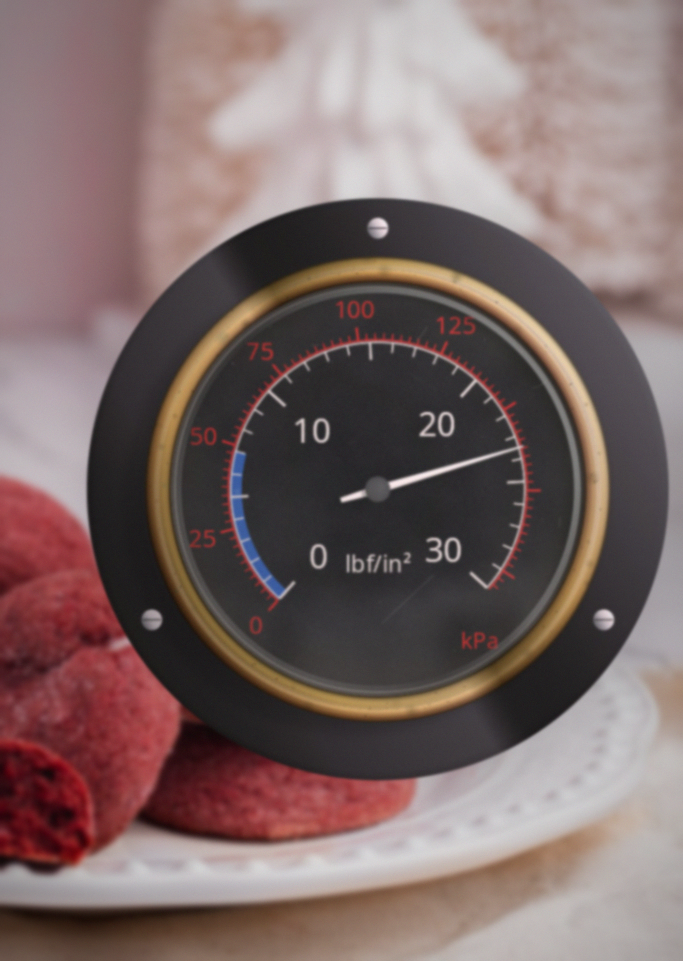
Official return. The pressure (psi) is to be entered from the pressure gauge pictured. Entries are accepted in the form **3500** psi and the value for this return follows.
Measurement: **23.5** psi
